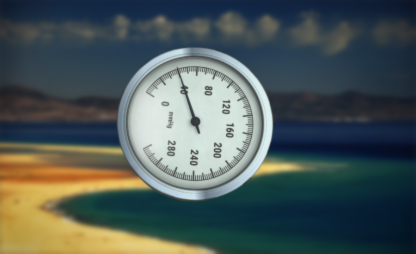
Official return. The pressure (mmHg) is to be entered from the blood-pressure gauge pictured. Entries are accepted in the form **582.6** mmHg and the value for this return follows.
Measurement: **40** mmHg
